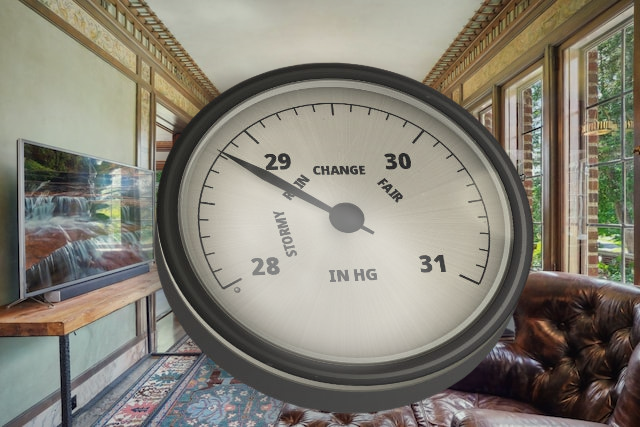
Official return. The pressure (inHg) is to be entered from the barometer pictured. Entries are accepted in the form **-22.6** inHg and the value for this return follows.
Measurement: **28.8** inHg
